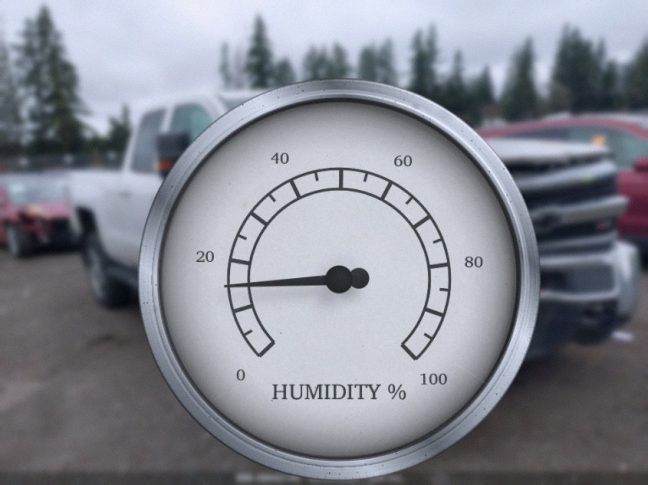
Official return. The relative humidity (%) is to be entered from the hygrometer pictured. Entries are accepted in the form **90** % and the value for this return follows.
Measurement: **15** %
